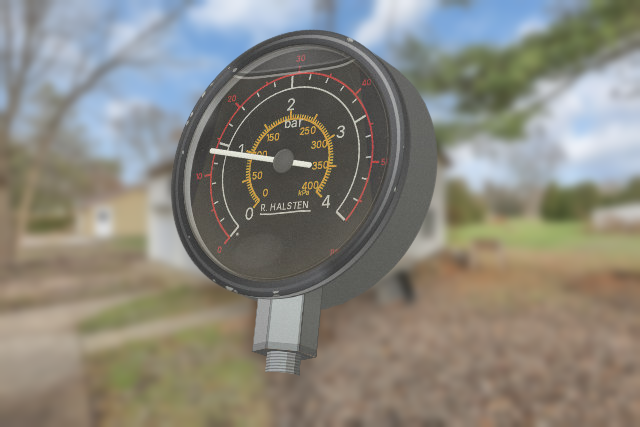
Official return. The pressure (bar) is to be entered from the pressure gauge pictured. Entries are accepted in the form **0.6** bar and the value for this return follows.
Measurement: **0.9** bar
